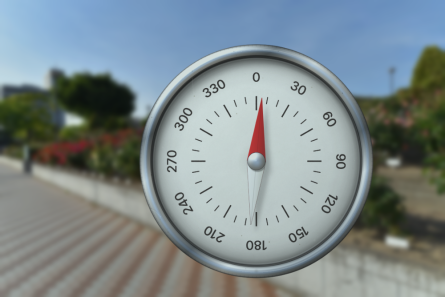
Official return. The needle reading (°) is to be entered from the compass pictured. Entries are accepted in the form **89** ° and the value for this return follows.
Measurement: **5** °
